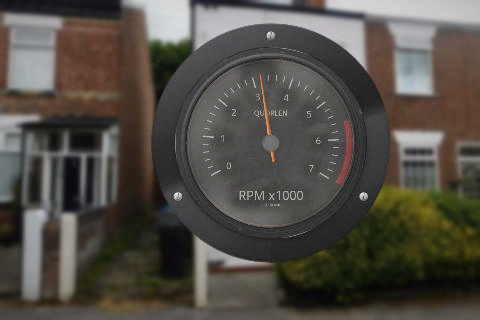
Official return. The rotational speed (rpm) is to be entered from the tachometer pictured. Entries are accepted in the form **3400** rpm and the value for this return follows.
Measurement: **3200** rpm
